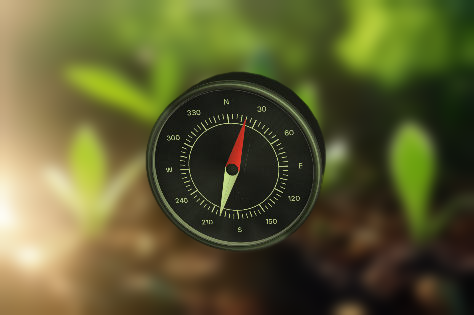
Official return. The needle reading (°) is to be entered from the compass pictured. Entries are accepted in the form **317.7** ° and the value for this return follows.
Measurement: **20** °
